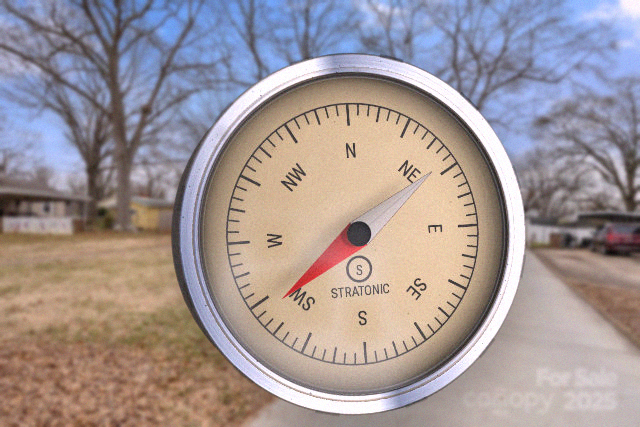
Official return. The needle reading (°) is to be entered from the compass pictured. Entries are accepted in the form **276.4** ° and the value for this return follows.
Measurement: **235** °
